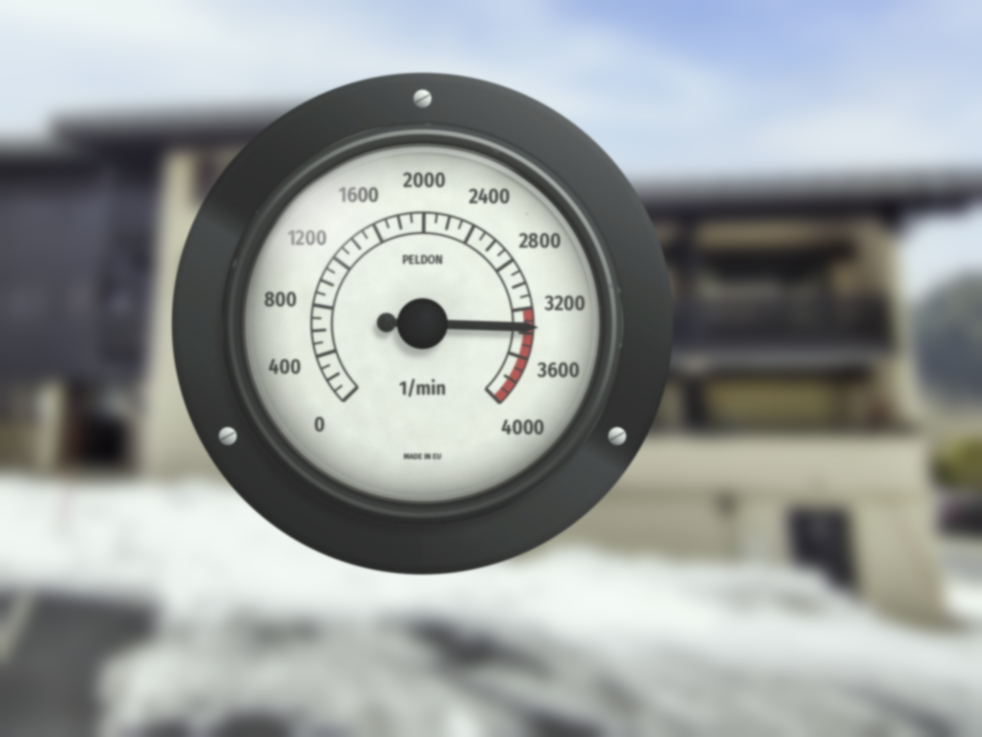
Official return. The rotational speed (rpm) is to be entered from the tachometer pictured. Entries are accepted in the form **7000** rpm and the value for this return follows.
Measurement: **3350** rpm
